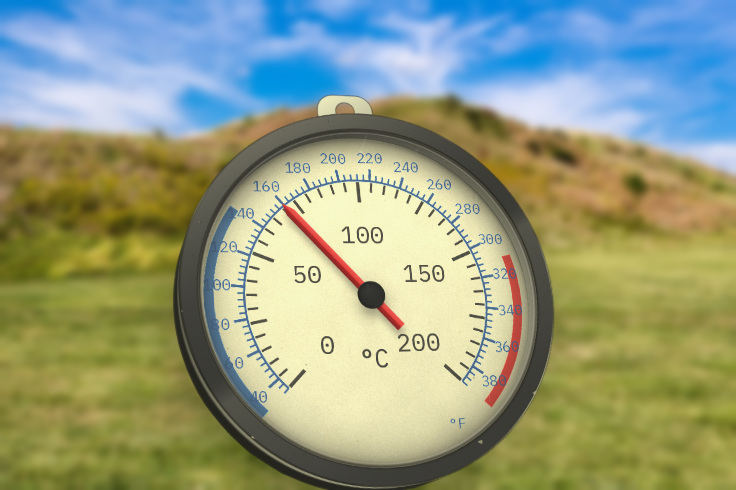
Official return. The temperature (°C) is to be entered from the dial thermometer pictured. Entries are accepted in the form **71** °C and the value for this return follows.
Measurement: **70** °C
